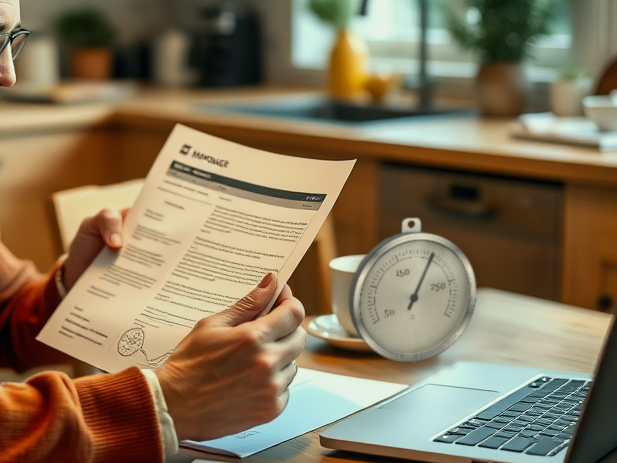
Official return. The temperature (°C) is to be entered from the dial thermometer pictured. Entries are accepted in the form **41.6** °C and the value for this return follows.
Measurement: **200** °C
